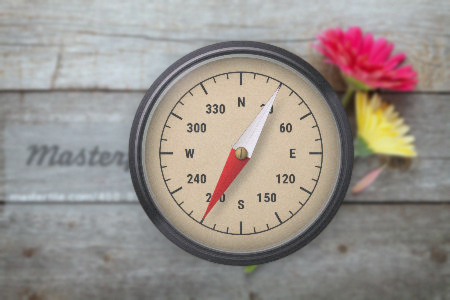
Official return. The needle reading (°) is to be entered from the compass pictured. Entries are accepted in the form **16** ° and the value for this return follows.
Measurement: **210** °
